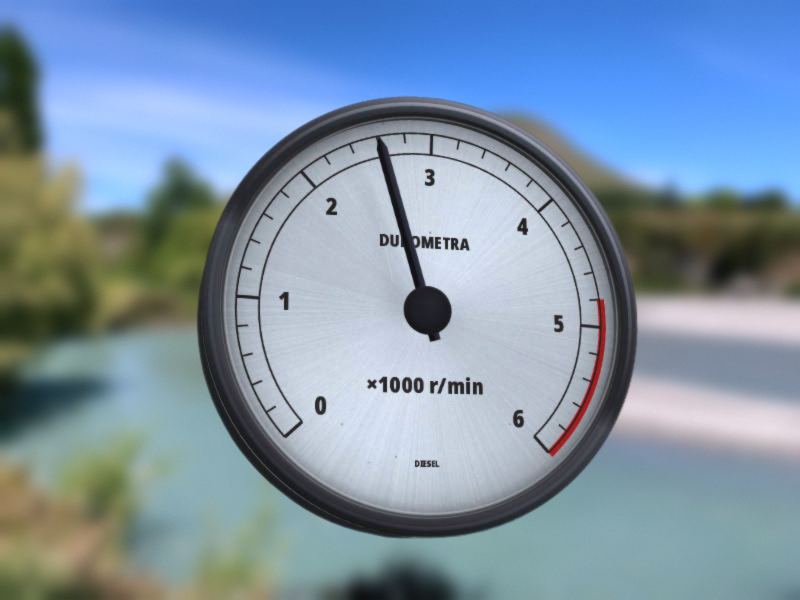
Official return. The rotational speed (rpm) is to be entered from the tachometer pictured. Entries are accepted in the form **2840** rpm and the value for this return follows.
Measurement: **2600** rpm
